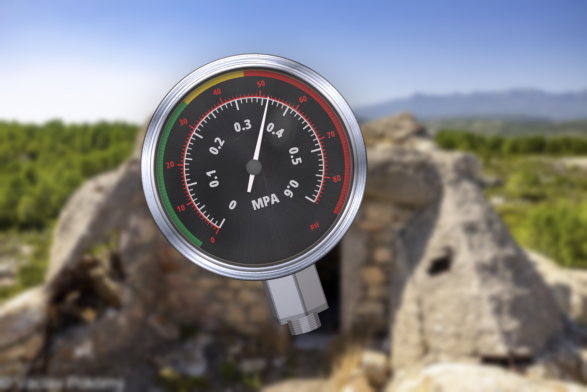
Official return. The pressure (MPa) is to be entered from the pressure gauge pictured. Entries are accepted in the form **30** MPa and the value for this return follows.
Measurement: **0.36** MPa
